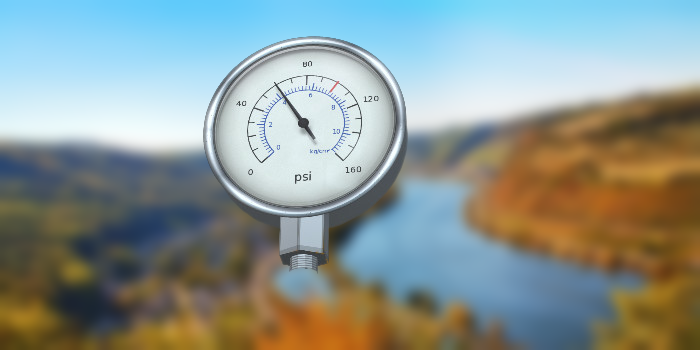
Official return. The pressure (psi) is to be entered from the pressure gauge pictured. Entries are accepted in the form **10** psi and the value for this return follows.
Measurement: **60** psi
